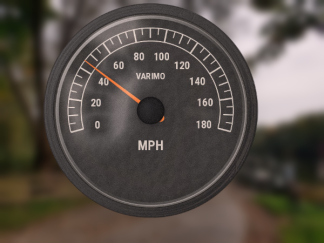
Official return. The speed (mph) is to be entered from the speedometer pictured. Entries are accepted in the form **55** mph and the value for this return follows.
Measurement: **45** mph
